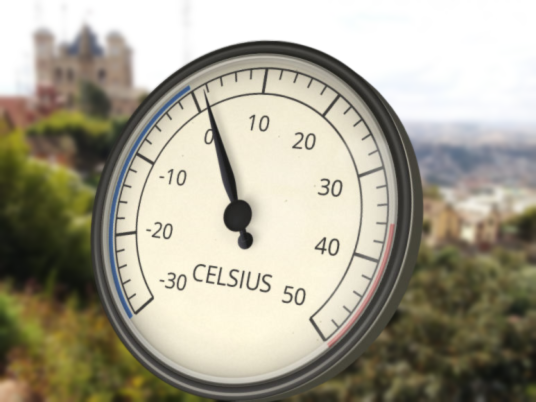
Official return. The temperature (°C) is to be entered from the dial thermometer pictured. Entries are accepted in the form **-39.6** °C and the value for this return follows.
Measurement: **2** °C
